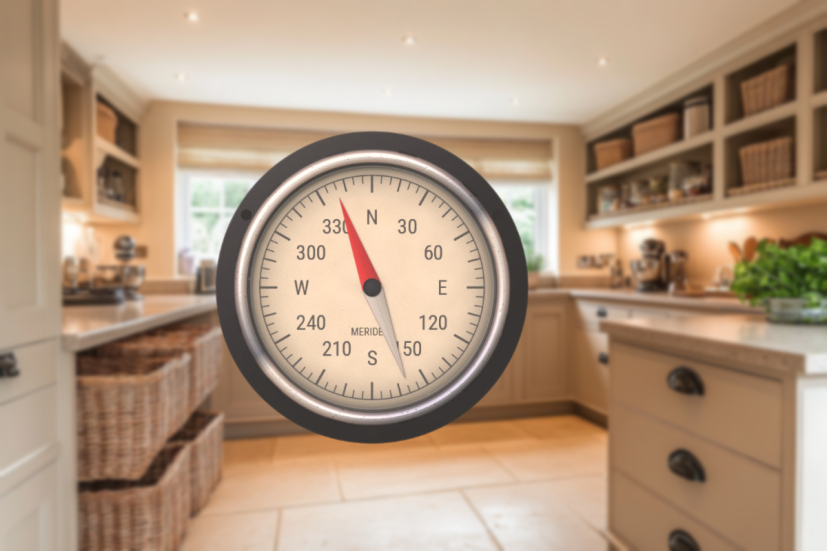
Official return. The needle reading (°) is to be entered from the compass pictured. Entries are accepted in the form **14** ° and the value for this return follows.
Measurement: **340** °
